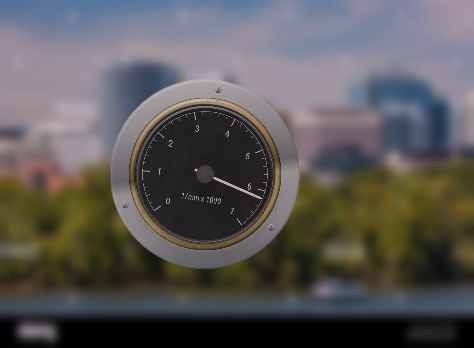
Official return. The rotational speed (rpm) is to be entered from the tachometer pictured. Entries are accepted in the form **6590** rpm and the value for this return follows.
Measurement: **6200** rpm
